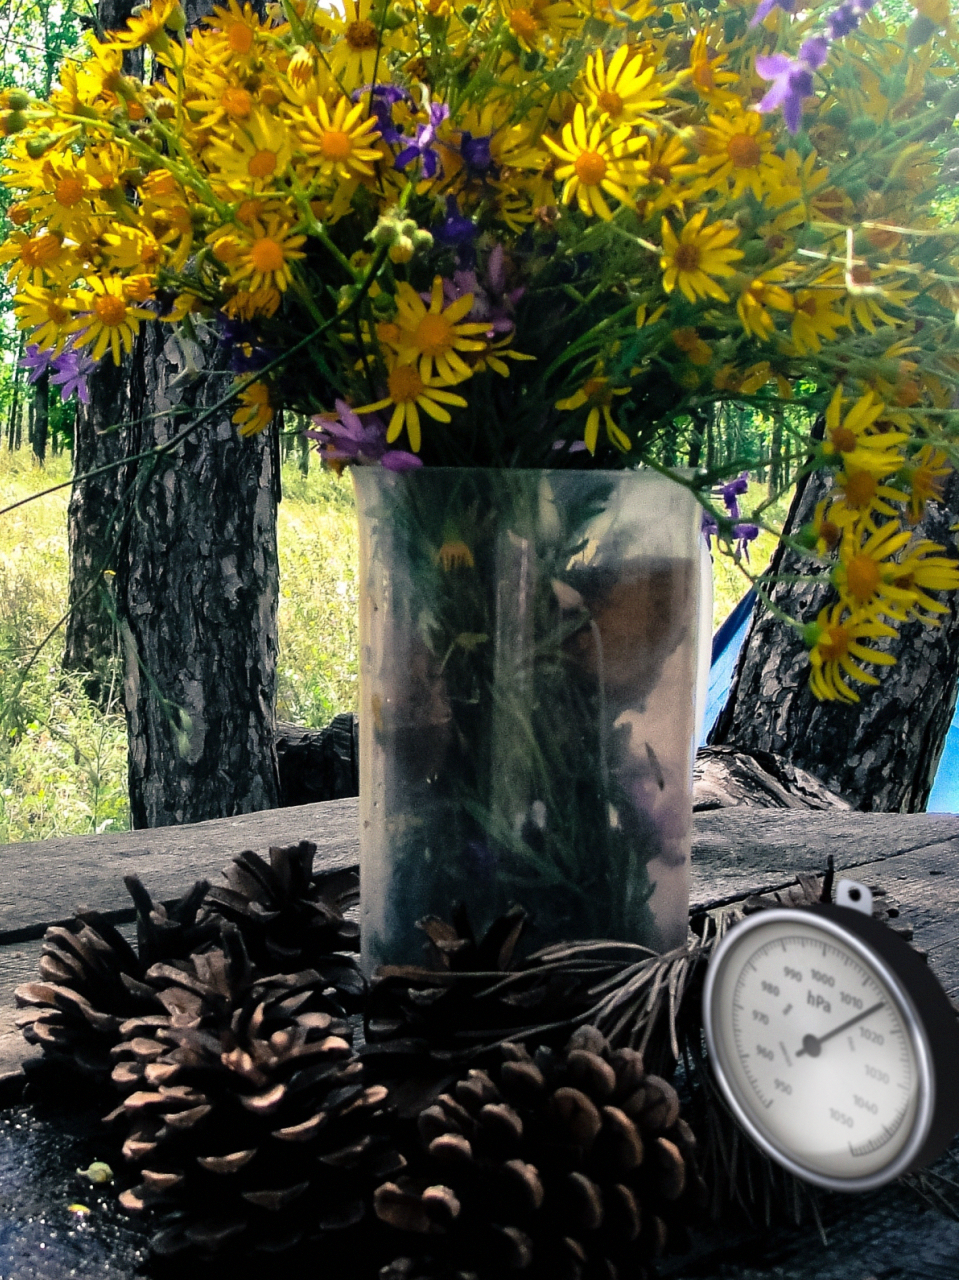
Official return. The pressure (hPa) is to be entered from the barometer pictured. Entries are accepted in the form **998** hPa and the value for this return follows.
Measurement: **1015** hPa
